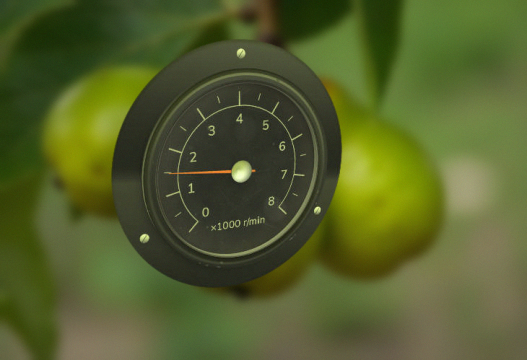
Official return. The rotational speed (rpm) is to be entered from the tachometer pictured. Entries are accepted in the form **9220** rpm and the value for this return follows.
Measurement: **1500** rpm
